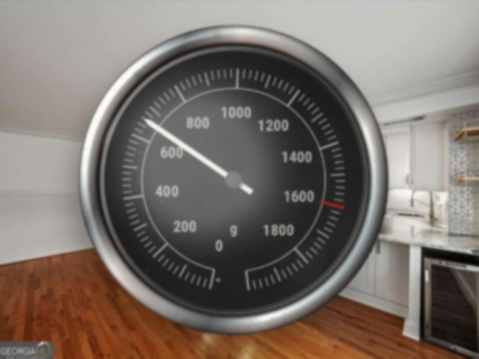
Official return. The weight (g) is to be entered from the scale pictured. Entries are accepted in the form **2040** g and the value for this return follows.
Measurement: **660** g
